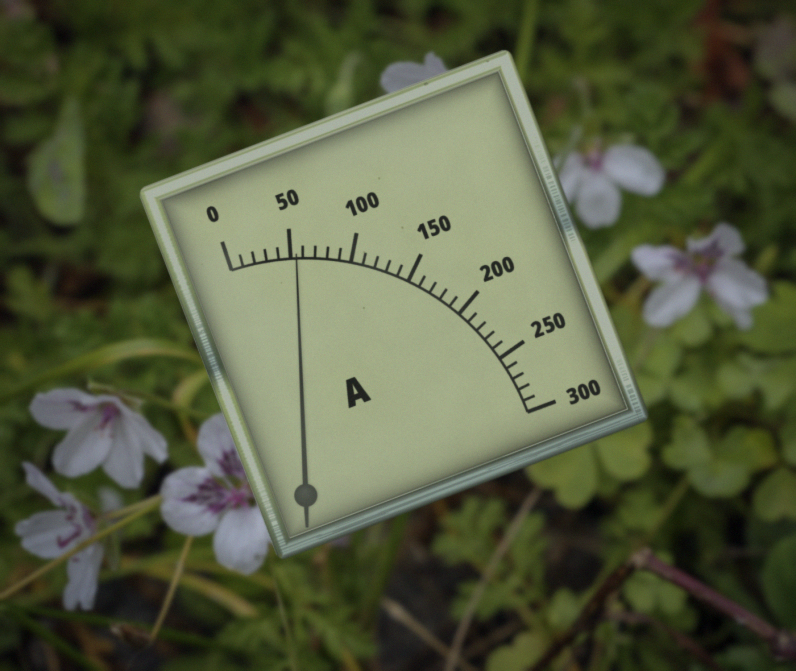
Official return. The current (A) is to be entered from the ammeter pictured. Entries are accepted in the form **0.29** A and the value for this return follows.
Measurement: **55** A
